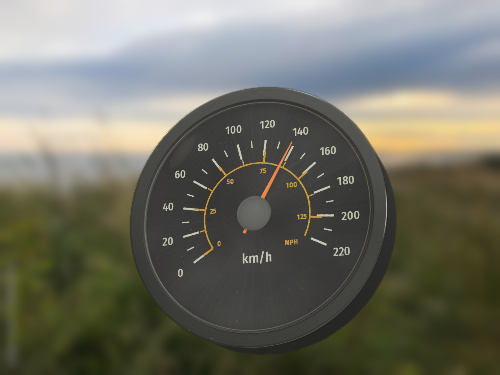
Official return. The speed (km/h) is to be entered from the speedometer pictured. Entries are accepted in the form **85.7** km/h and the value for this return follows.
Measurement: **140** km/h
